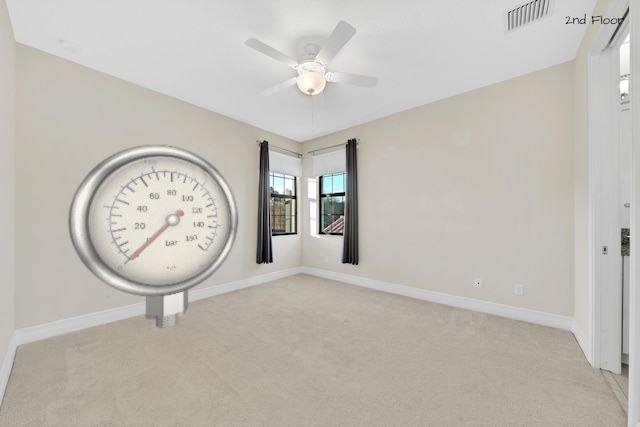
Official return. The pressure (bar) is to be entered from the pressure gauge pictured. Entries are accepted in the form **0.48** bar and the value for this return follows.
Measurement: **0** bar
